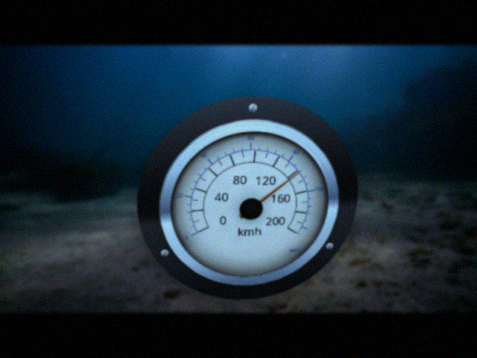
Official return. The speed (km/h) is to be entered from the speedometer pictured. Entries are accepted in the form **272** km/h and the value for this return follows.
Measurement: **140** km/h
